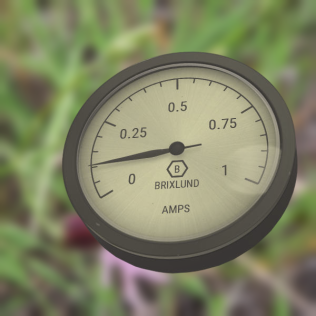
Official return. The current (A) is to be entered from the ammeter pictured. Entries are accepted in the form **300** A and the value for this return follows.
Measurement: **0.1** A
